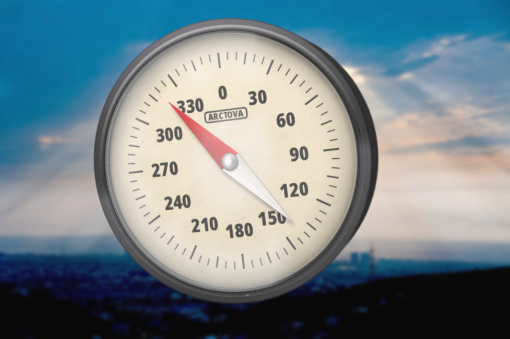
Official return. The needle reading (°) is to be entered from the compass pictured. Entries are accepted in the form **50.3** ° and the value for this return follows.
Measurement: **320** °
